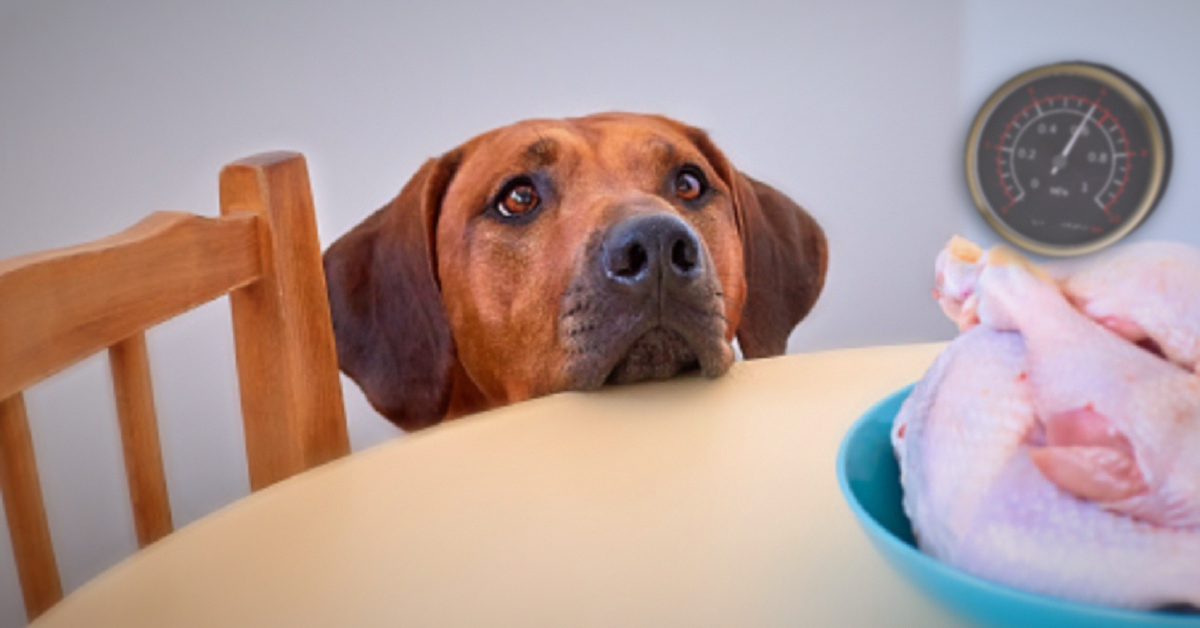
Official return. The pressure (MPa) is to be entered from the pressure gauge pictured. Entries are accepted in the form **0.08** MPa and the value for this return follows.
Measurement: **0.6** MPa
